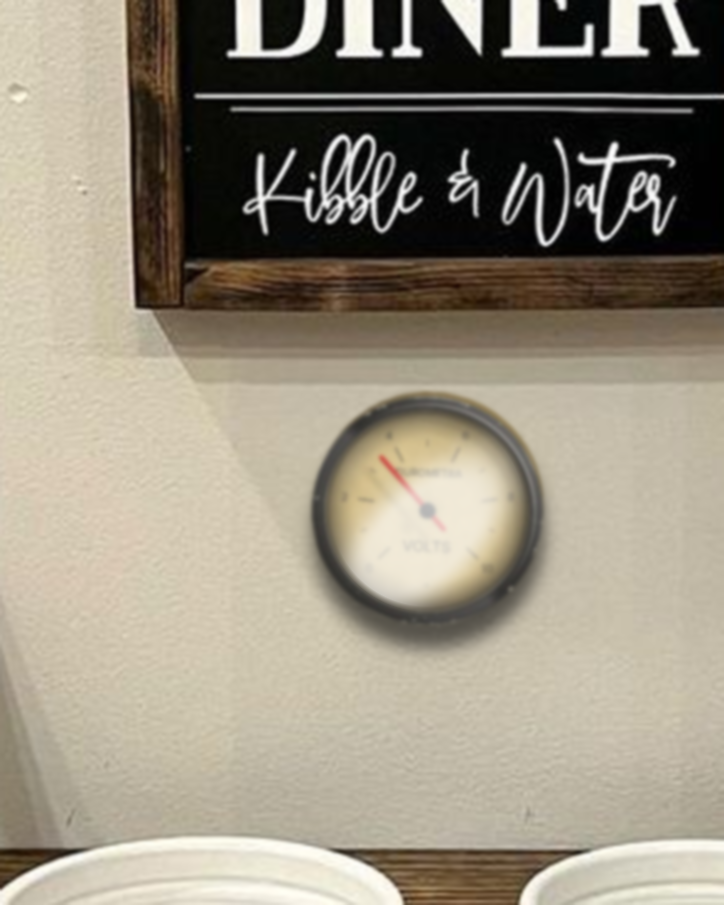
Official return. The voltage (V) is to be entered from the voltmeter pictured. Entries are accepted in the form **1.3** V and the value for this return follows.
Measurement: **3.5** V
